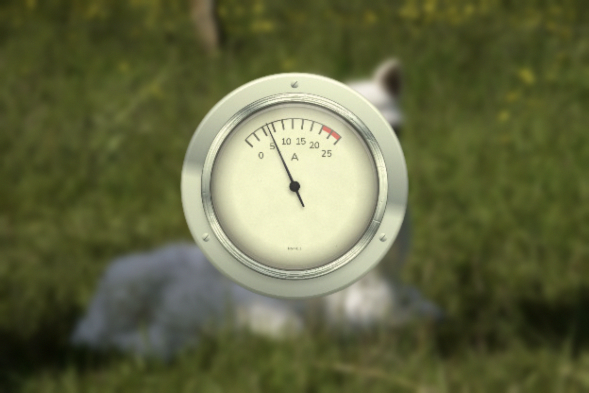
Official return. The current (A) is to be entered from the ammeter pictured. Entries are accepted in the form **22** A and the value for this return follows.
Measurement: **6.25** A
